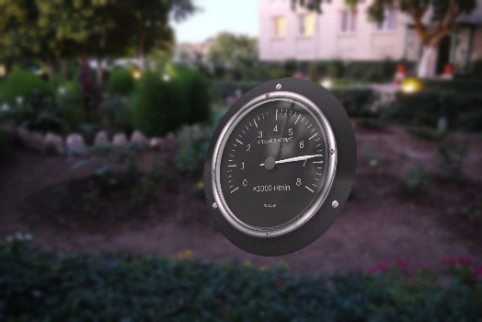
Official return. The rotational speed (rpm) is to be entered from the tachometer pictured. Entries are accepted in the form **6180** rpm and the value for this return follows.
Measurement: **6800** rpm
